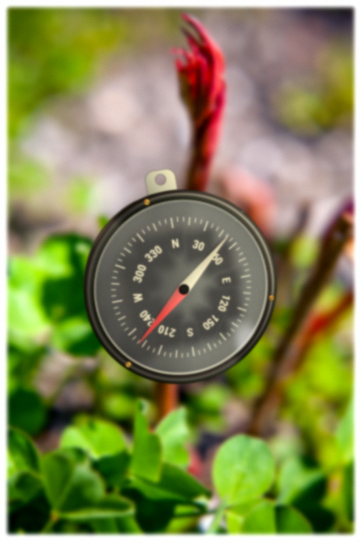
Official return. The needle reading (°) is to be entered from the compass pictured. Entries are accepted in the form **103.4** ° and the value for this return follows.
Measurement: **230** °
